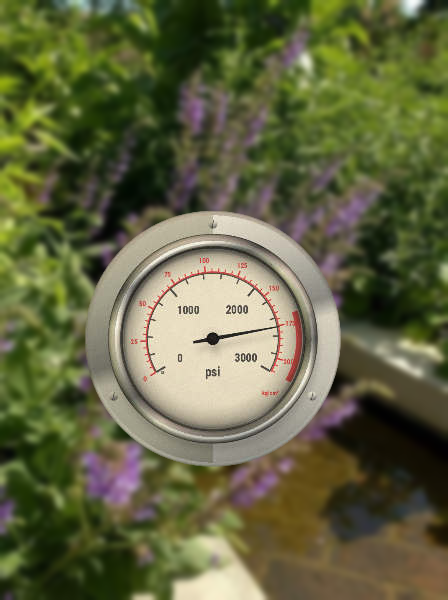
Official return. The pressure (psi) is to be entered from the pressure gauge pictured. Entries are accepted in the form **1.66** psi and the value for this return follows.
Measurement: **2500** psi
